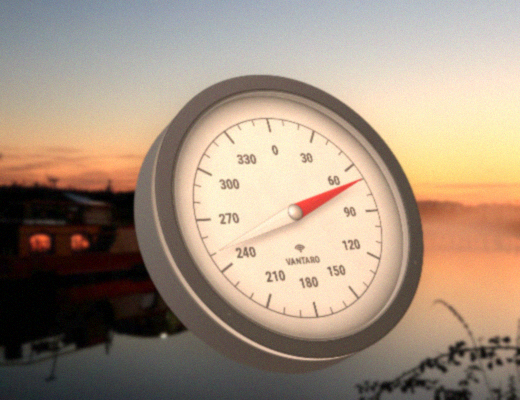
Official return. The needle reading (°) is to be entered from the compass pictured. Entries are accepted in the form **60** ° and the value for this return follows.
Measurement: **70** °
